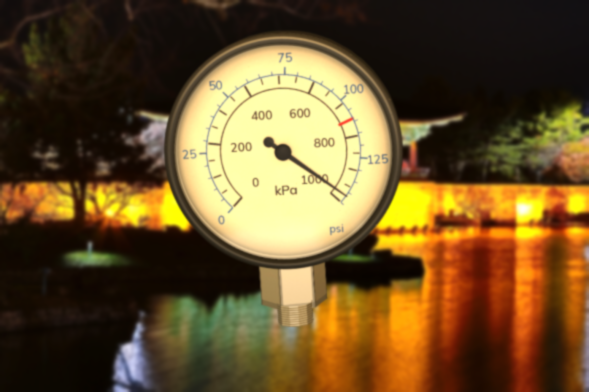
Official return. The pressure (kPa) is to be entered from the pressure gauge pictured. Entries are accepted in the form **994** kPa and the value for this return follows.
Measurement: **975** kPa
